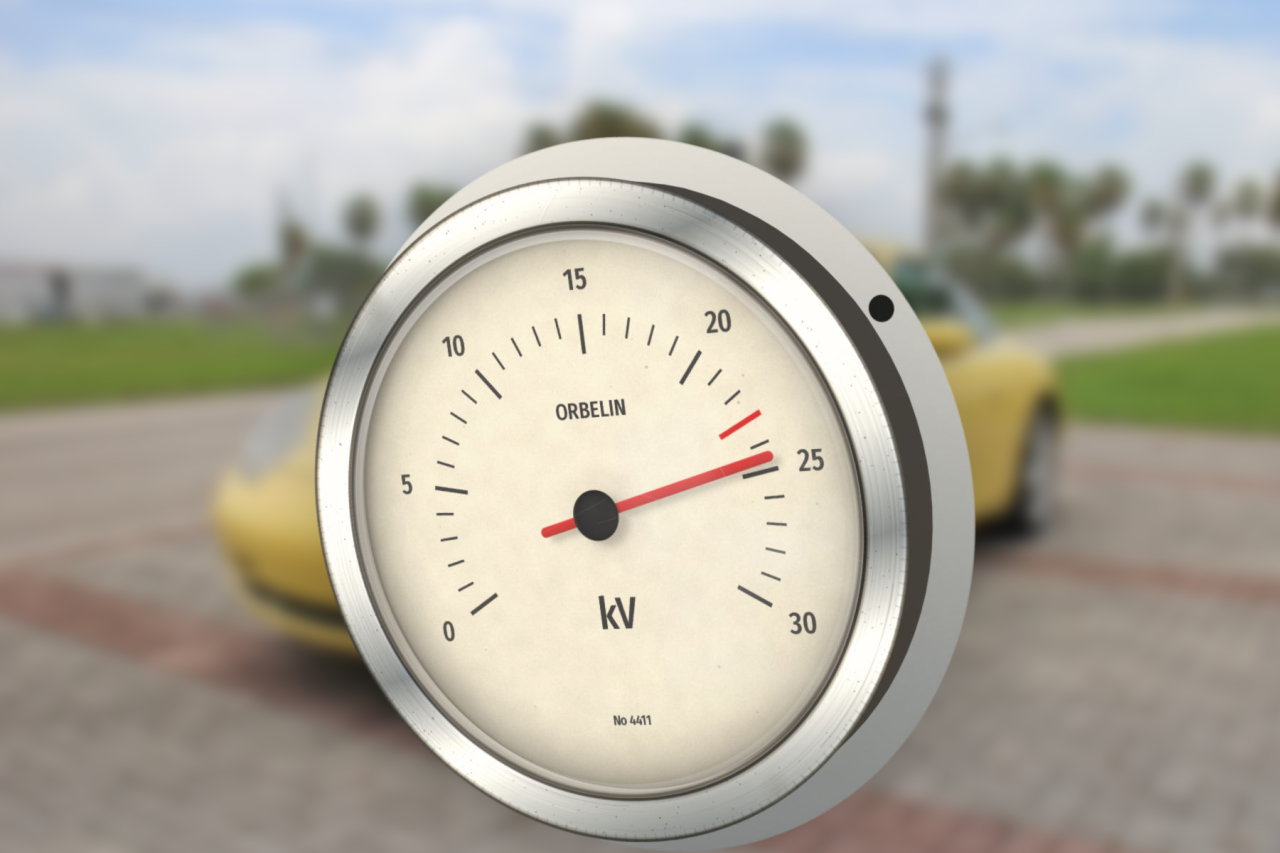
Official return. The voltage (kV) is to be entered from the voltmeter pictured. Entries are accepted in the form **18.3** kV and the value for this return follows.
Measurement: **24.5** kV
